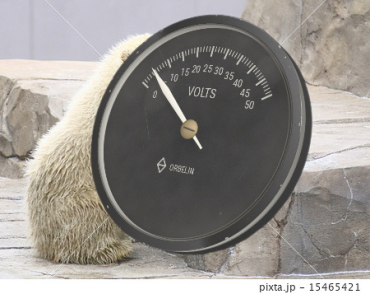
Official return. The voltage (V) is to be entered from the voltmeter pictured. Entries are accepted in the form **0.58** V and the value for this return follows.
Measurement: **5** V
